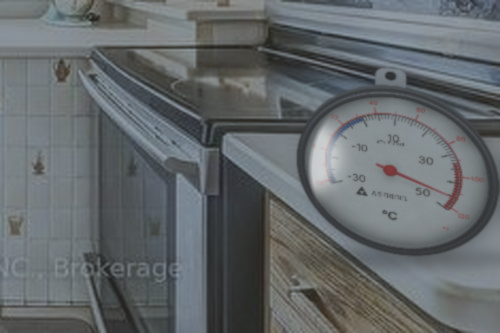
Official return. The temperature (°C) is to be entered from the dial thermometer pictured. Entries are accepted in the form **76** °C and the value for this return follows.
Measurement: **45** °C
